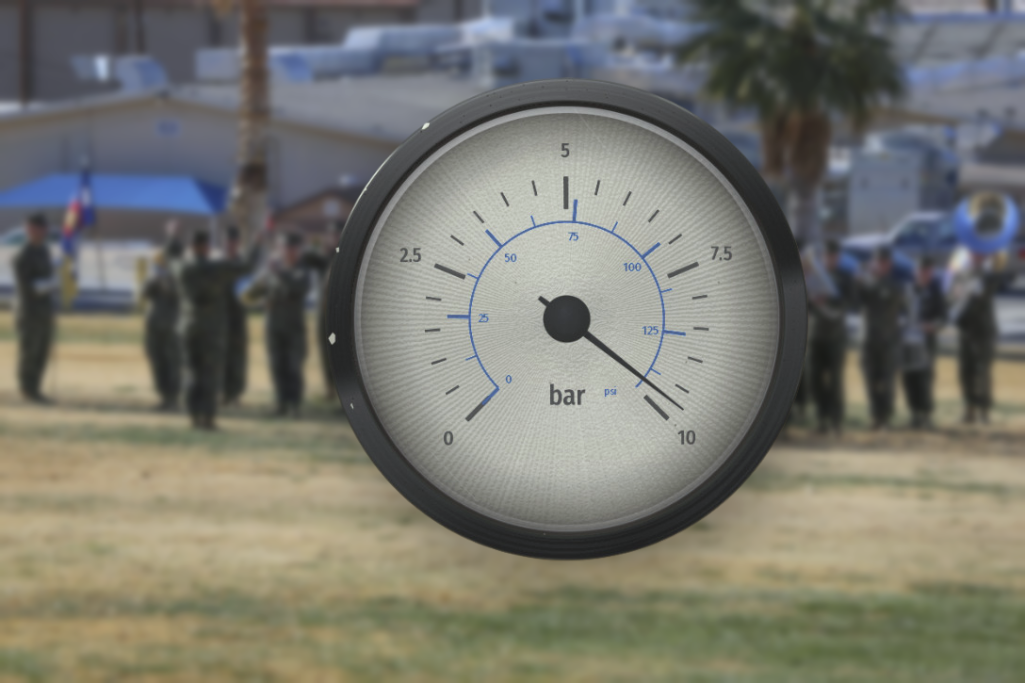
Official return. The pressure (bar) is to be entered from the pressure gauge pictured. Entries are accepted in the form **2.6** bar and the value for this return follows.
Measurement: **9.75** bar
